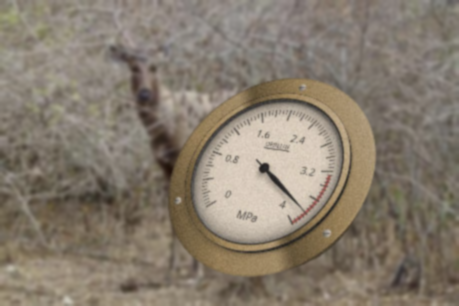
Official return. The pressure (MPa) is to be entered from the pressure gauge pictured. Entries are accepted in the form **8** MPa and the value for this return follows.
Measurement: **3.8** MPa
